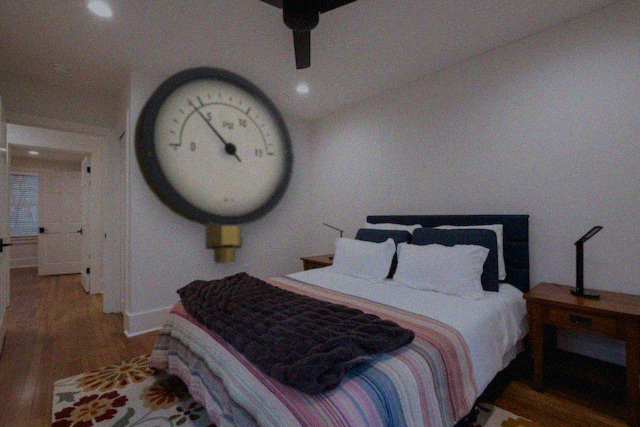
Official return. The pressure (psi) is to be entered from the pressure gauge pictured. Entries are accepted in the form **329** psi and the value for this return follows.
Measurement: **4** psi
